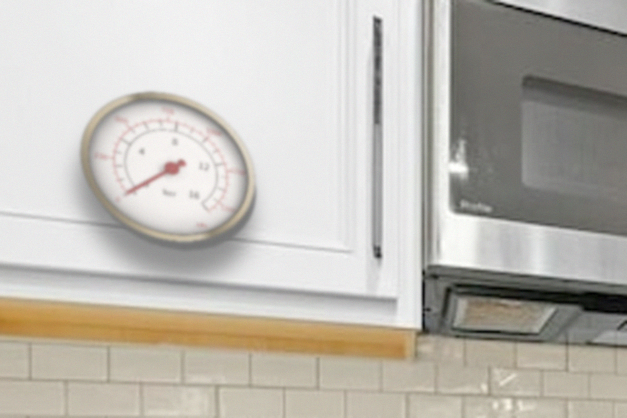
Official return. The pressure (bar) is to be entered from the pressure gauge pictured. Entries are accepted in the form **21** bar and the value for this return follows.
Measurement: **0** bar
